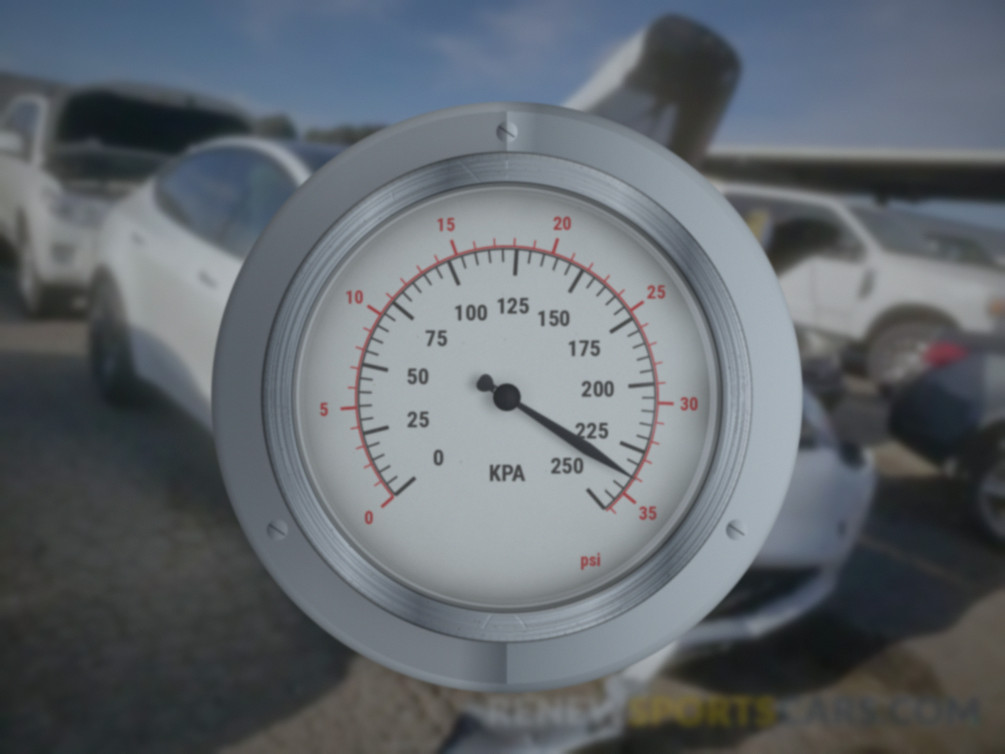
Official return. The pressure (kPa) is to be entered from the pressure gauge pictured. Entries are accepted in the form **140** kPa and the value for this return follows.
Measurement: **235** kPa
